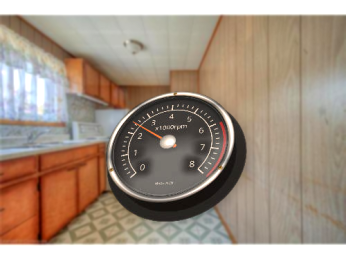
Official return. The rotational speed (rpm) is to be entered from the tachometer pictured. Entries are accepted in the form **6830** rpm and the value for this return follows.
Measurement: **2400** rpm
